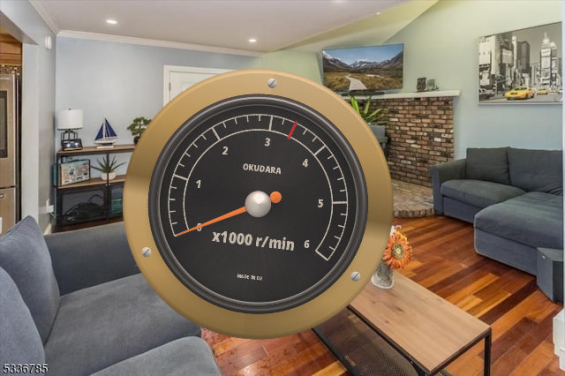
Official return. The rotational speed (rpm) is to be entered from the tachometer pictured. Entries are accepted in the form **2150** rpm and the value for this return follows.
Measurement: **0** rpm
